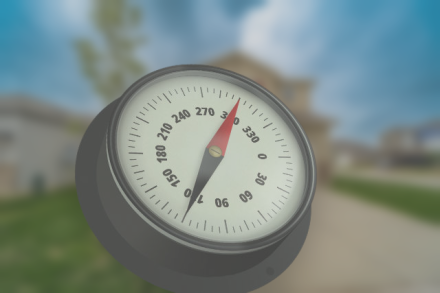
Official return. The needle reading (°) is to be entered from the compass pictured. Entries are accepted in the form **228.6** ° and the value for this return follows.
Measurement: **300** °
